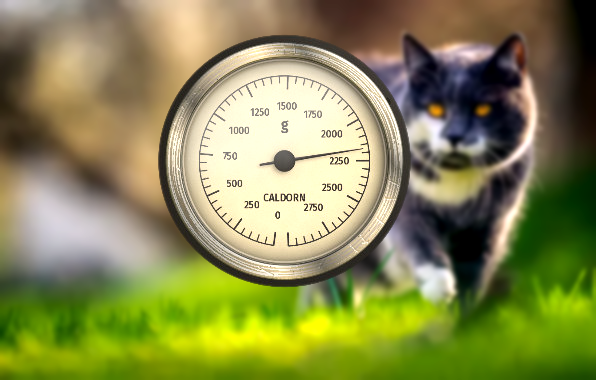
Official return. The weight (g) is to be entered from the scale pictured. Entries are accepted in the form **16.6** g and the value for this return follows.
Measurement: **2175** g
